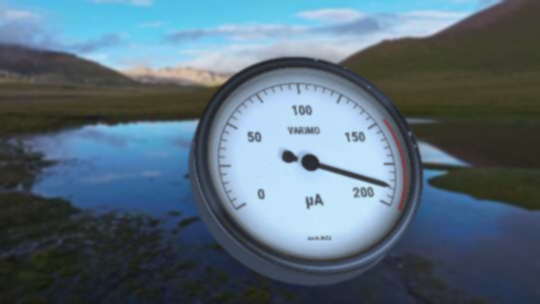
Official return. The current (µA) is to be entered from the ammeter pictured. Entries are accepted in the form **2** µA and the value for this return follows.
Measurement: **190** µA
